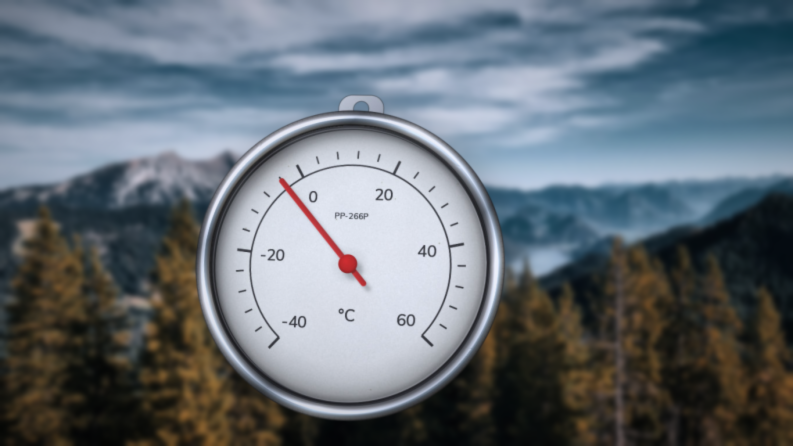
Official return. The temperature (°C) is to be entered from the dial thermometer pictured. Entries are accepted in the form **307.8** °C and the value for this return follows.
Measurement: **-4** °C
